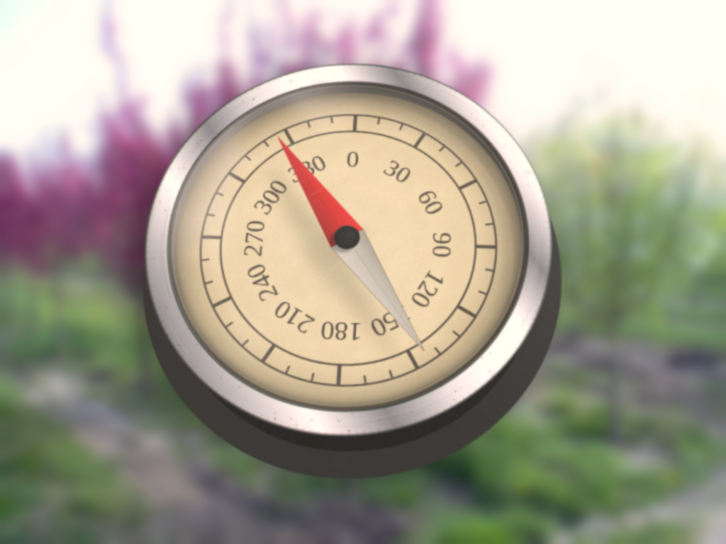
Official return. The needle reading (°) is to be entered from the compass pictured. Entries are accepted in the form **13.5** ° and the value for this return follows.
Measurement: **325** °
